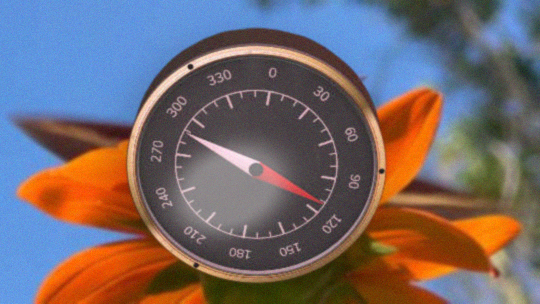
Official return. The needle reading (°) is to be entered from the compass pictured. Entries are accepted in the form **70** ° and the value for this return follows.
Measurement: **110** °
